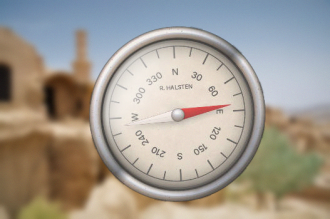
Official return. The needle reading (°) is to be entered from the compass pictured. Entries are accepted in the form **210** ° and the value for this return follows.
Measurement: **82.5** °
